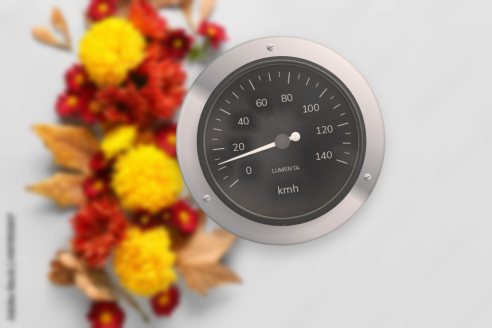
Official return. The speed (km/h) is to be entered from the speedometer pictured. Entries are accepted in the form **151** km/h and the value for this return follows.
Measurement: **12.5** km/h
